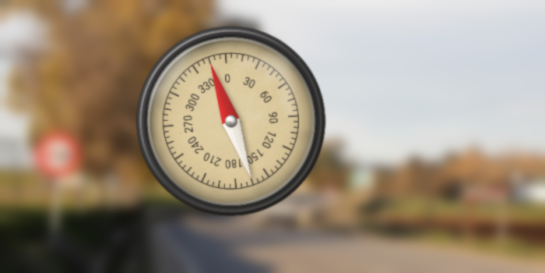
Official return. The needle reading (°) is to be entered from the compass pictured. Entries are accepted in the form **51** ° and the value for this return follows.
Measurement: **345** °
